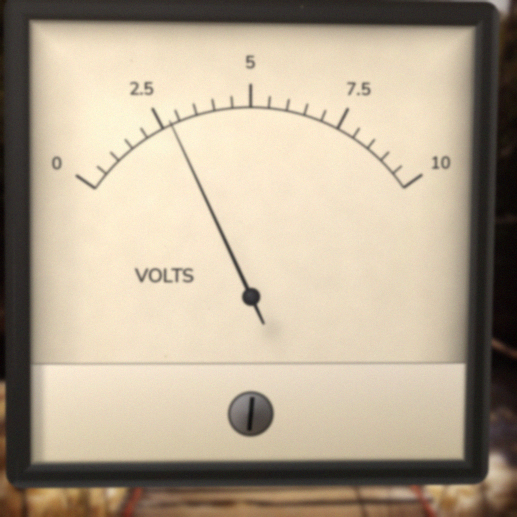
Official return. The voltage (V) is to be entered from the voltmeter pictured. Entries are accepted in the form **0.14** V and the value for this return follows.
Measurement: **2.75** V
